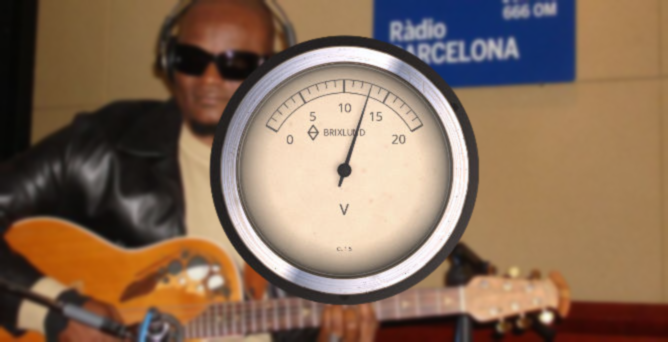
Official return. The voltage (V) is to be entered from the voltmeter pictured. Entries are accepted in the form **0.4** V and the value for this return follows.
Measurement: **13** V
